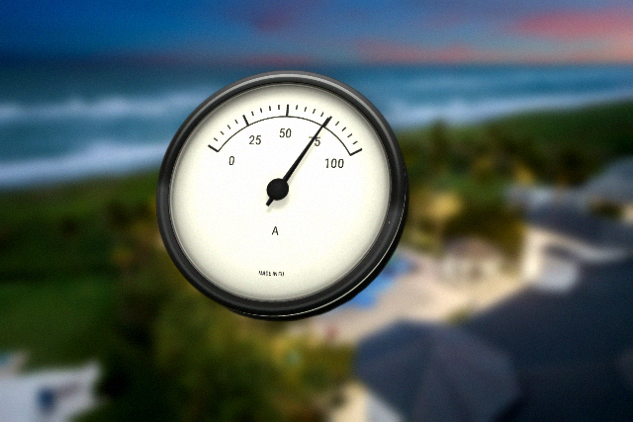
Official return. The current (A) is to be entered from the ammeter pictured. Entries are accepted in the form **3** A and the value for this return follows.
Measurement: **75** A
